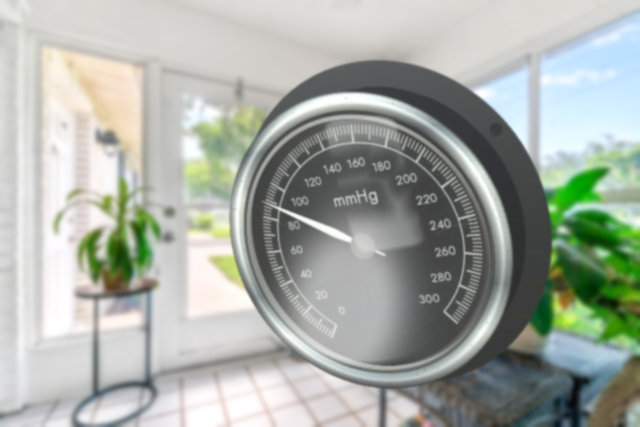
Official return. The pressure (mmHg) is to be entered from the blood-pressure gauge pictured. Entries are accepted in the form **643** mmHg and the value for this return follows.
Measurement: **90** mmHg
